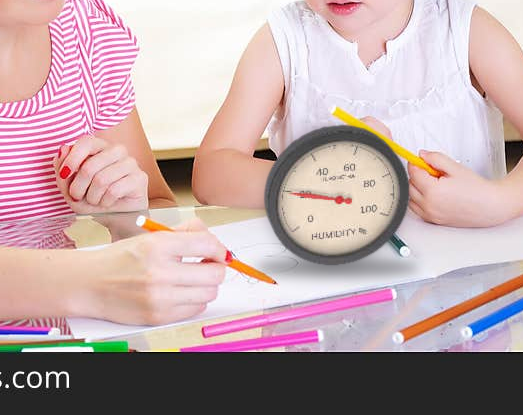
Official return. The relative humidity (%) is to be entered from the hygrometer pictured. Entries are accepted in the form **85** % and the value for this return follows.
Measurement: **20** %
